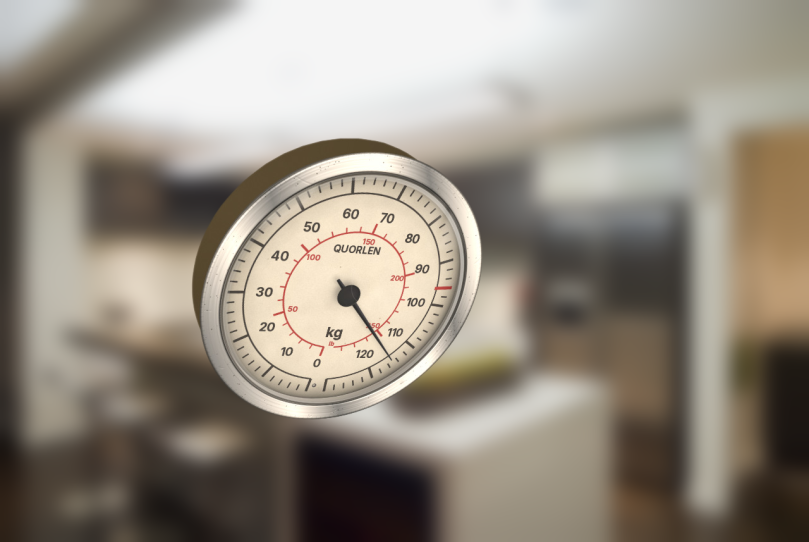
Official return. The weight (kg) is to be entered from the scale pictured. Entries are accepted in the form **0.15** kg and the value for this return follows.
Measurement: **115** kg
